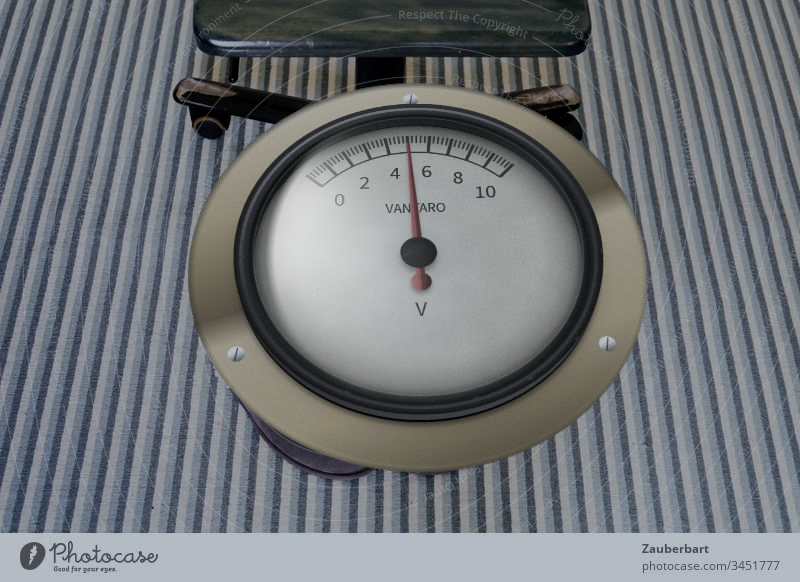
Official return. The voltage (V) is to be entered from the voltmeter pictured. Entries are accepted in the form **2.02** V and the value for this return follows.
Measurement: **5** V
